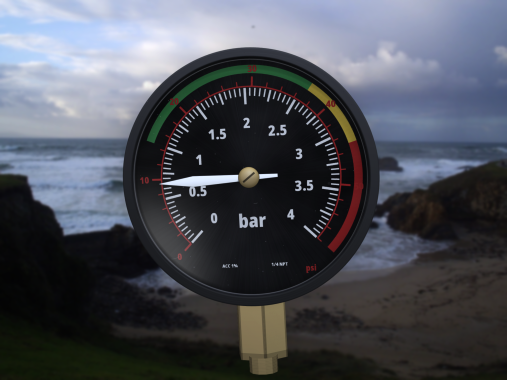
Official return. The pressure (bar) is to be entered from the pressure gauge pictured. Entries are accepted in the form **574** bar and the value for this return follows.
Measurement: **0.65** bar
